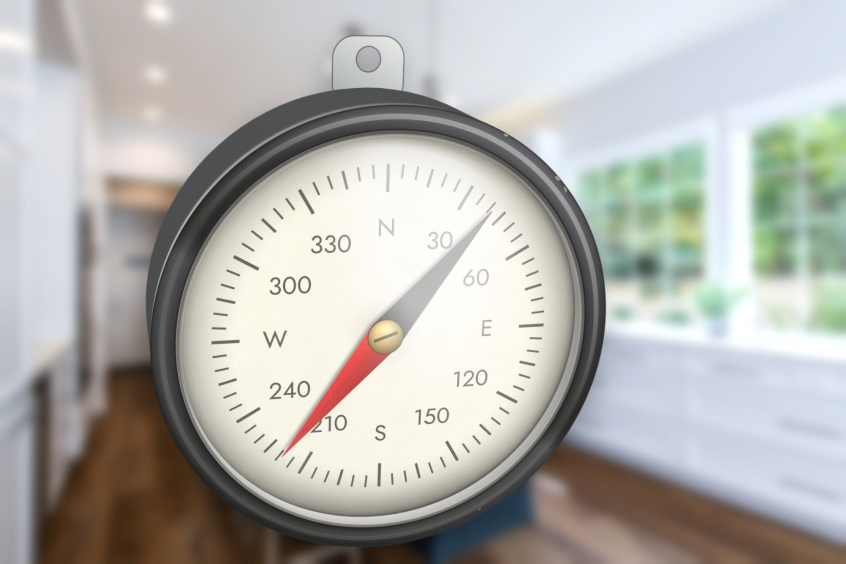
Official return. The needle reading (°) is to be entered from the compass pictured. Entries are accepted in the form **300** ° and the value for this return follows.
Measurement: **220** °
